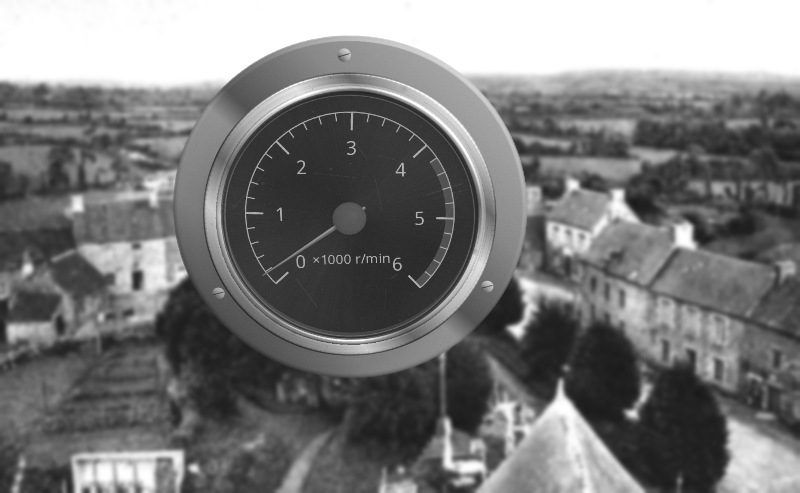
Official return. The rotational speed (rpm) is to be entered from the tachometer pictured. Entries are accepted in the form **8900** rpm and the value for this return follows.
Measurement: **200** rpm
